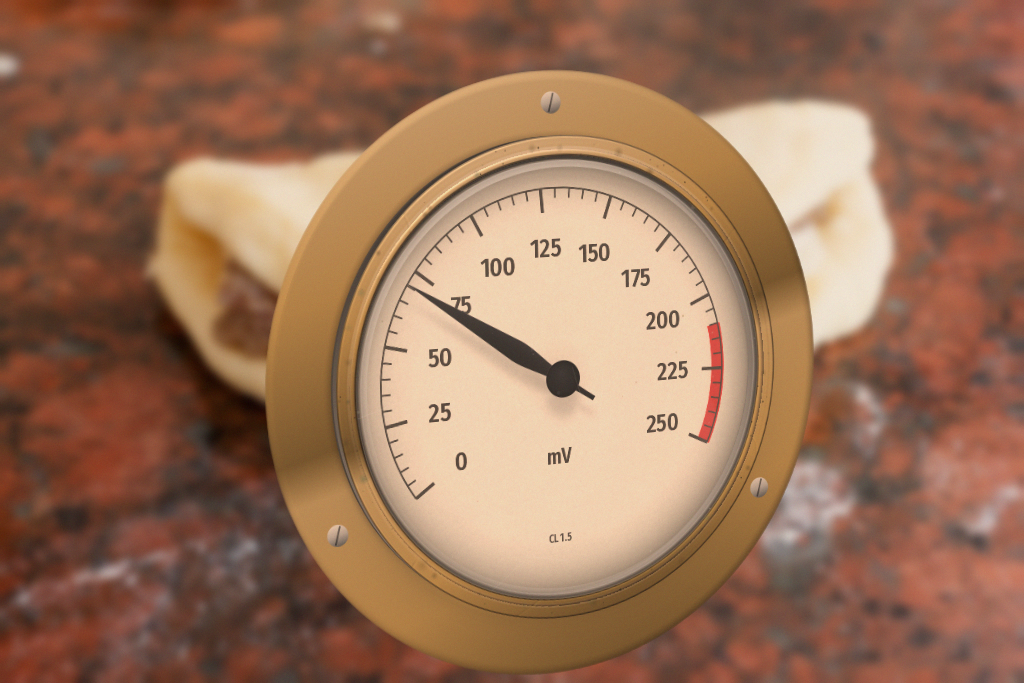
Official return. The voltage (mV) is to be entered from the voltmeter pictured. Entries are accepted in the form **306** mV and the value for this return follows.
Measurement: **70** mV
